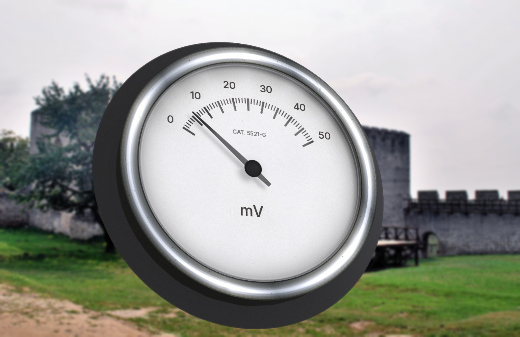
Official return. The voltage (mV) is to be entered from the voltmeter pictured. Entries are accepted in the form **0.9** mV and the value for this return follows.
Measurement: **5** mV
